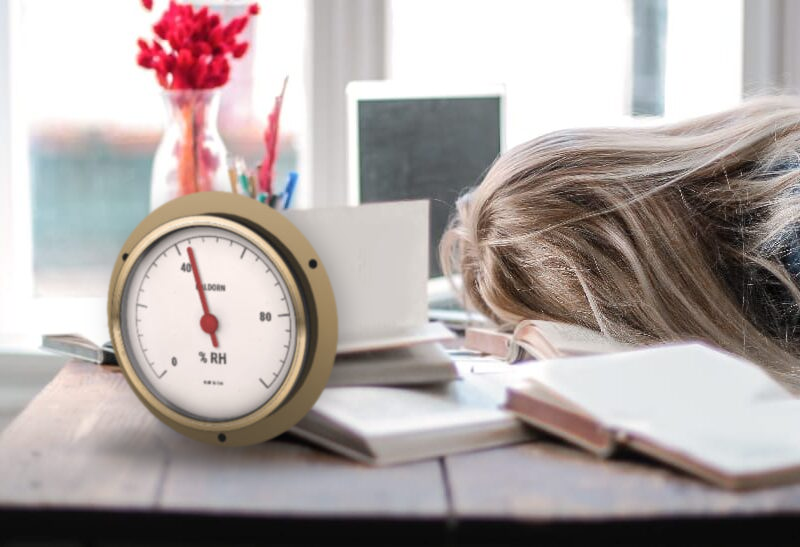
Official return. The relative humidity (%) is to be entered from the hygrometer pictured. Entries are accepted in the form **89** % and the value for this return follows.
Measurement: **44** %
